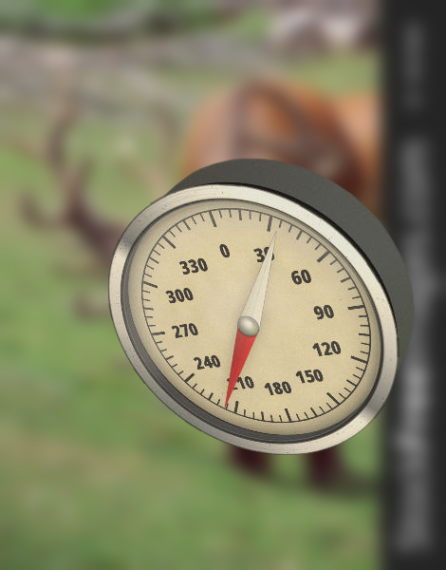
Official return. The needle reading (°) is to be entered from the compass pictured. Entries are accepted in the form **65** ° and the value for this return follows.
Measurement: **215** °
